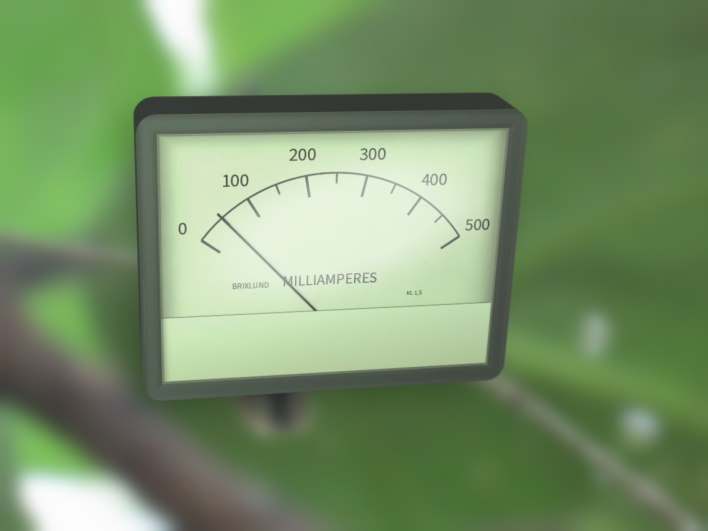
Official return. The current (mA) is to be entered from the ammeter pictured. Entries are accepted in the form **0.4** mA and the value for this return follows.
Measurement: **50** mA
